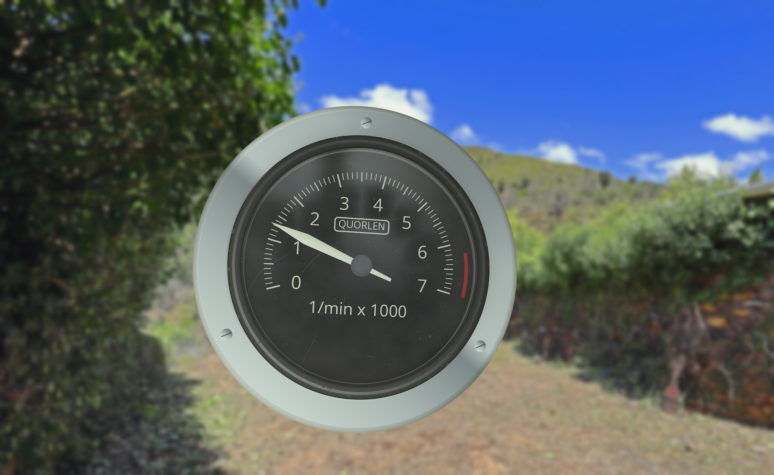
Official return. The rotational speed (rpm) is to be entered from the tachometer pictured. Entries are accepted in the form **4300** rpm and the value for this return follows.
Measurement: **1300** rpm
